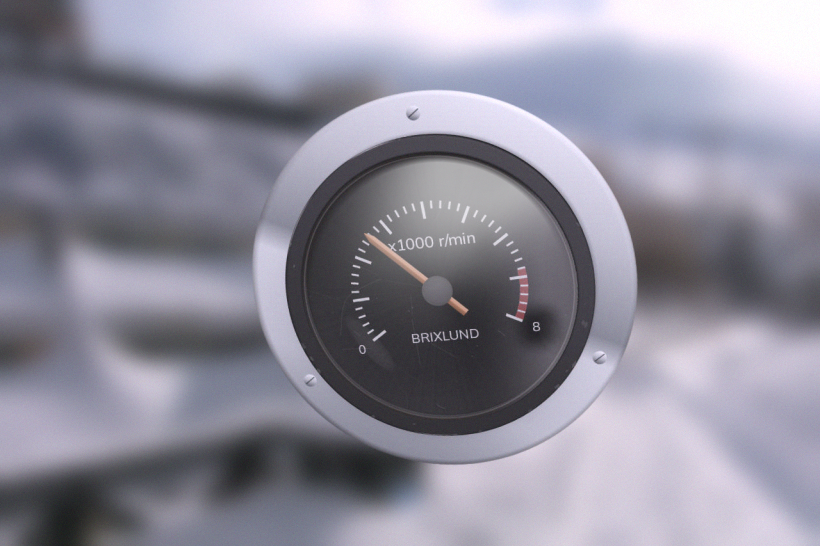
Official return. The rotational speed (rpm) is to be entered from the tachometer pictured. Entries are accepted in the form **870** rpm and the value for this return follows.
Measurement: **2600** rpm
